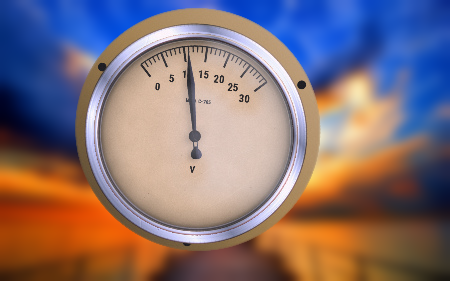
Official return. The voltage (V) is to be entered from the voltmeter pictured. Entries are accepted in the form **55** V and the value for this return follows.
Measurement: **11** V
